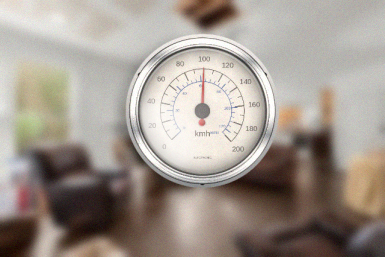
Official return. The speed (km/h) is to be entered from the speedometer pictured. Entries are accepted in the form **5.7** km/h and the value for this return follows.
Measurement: **100** km/h
